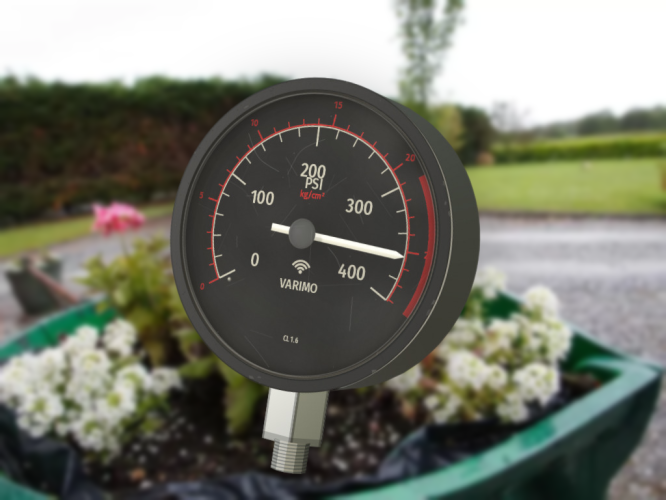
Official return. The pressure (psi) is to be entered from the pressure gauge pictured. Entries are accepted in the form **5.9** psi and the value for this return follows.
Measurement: **360** psi
